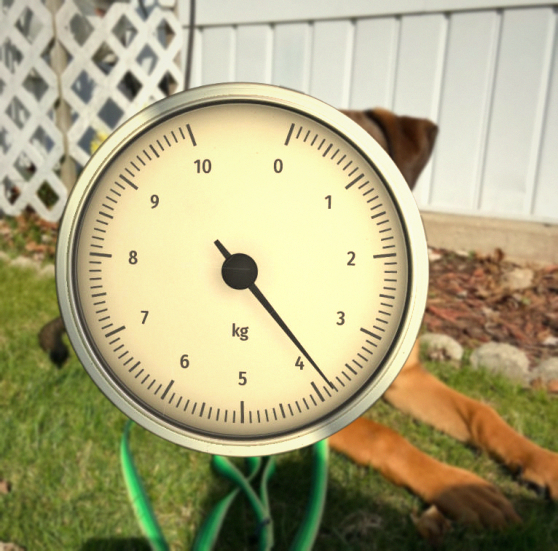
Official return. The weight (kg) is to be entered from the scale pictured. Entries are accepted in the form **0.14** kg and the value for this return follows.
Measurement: **3.8** kg
